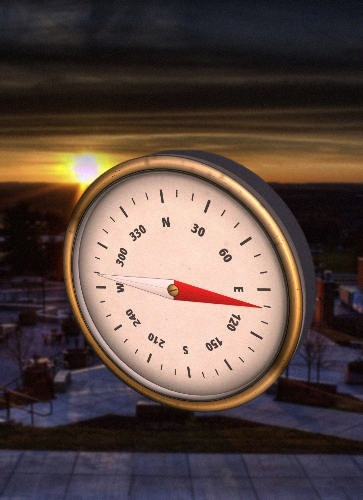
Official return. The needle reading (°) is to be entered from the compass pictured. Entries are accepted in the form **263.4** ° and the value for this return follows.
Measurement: **100** °
